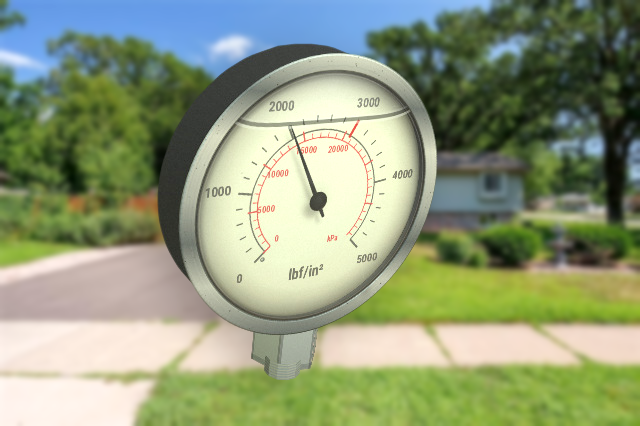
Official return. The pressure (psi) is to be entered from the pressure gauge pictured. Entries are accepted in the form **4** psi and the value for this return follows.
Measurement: **2000** psi
